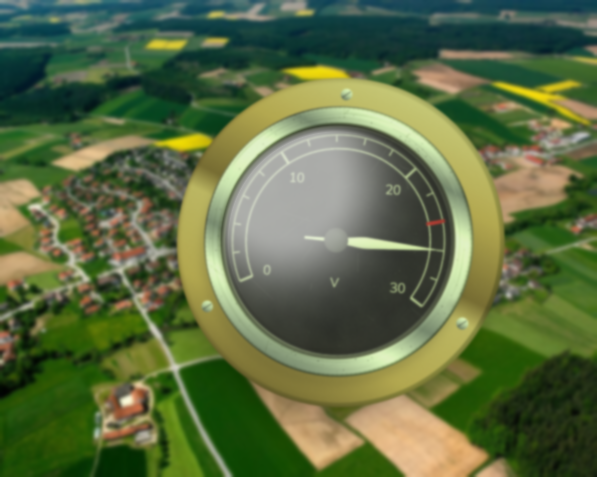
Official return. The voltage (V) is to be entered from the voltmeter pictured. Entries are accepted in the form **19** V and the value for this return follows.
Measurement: **26** V
